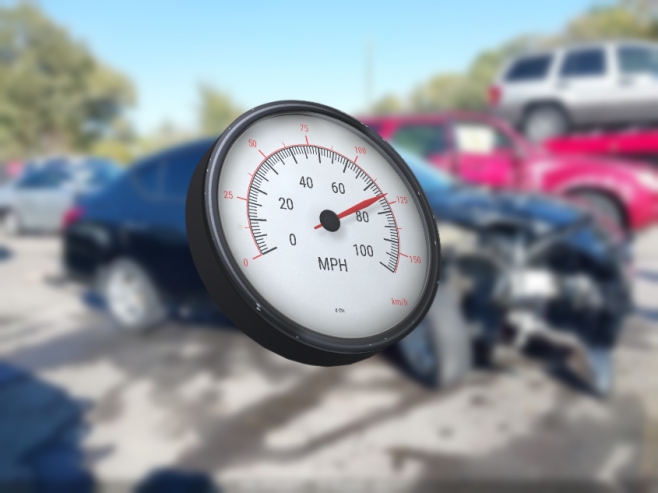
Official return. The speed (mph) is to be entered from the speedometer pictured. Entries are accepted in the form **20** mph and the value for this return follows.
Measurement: **75** mph
